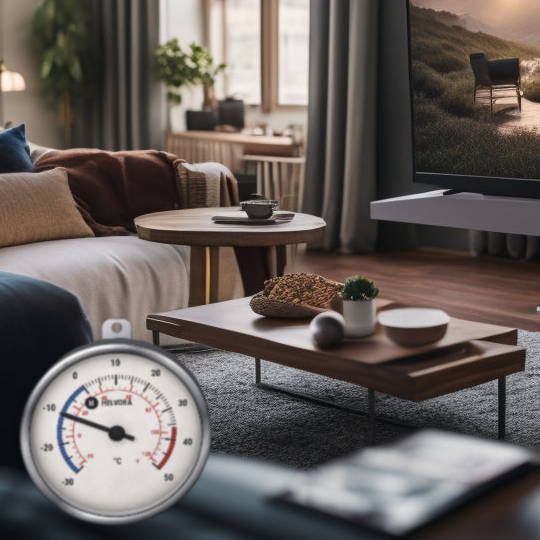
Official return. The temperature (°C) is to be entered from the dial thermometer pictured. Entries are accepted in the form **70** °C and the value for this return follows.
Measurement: **-10** °C
